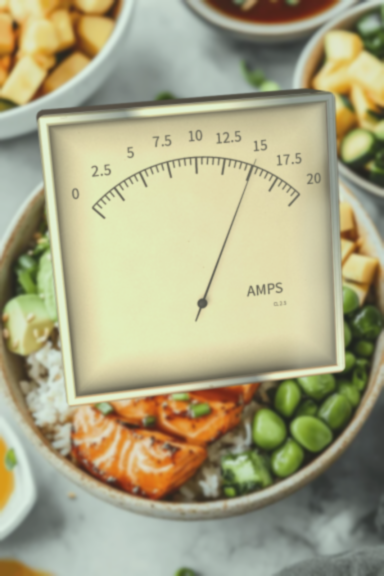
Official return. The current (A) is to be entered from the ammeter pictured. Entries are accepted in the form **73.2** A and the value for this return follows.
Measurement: **15** A
